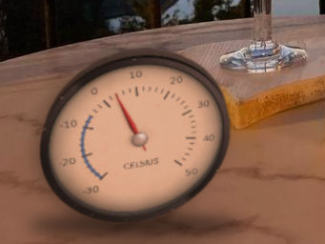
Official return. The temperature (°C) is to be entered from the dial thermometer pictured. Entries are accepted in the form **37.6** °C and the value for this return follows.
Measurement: **4** °C
